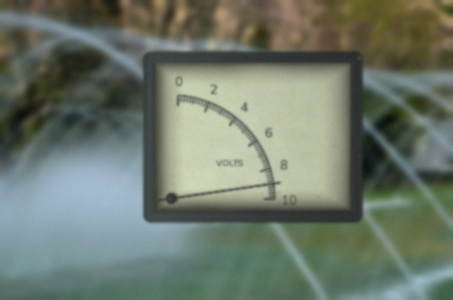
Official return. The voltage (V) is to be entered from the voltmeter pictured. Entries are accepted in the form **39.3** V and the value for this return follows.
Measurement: **9** V
